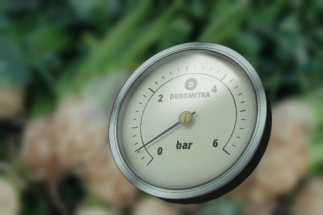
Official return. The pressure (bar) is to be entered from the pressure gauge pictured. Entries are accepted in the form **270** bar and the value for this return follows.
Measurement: **0.4** bar
